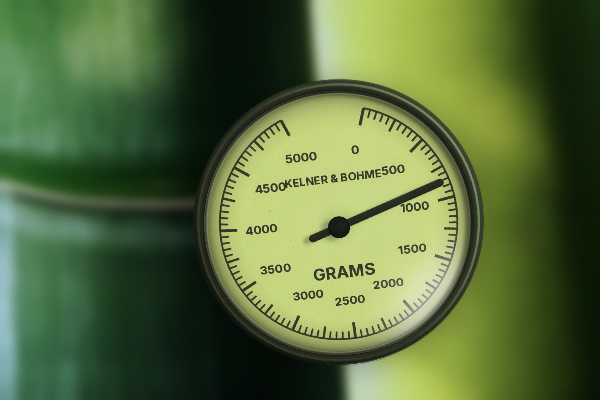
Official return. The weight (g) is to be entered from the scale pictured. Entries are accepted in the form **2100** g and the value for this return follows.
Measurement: **850** g
